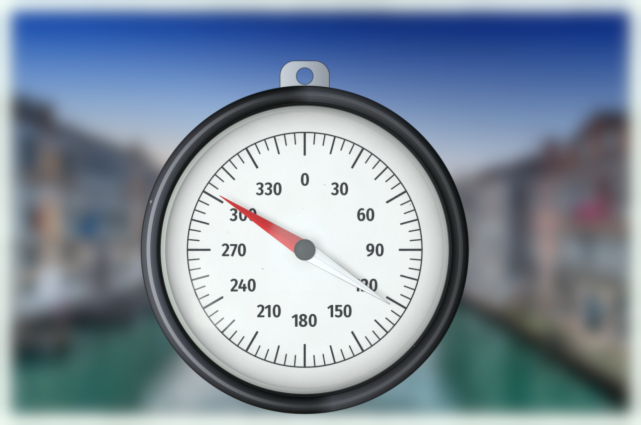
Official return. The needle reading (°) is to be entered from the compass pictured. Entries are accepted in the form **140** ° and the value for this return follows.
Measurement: **302.5** °
